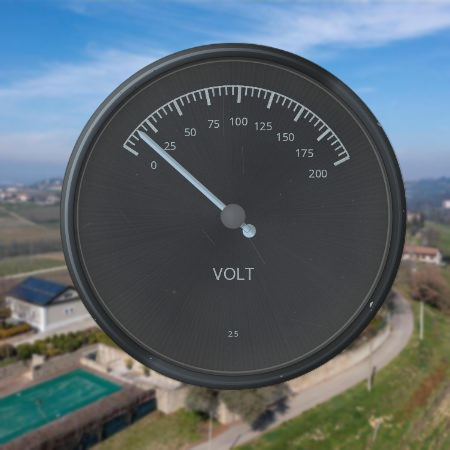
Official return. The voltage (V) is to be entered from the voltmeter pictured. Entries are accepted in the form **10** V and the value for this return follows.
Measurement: **15** V
